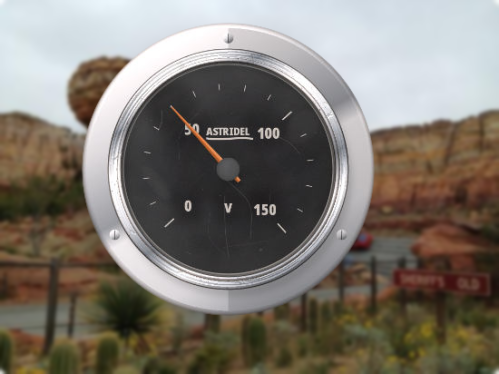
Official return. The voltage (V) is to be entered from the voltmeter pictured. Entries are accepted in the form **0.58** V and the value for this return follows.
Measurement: **50** V
